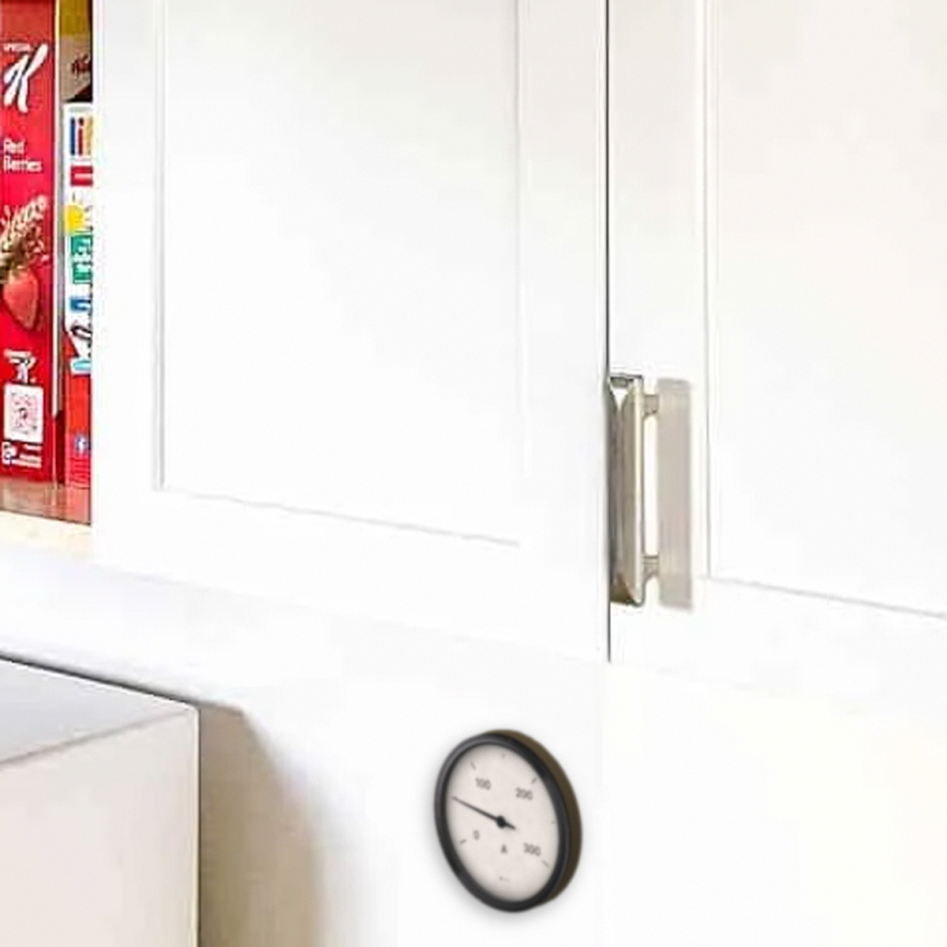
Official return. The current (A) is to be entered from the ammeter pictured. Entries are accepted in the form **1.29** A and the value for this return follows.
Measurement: **50** A
